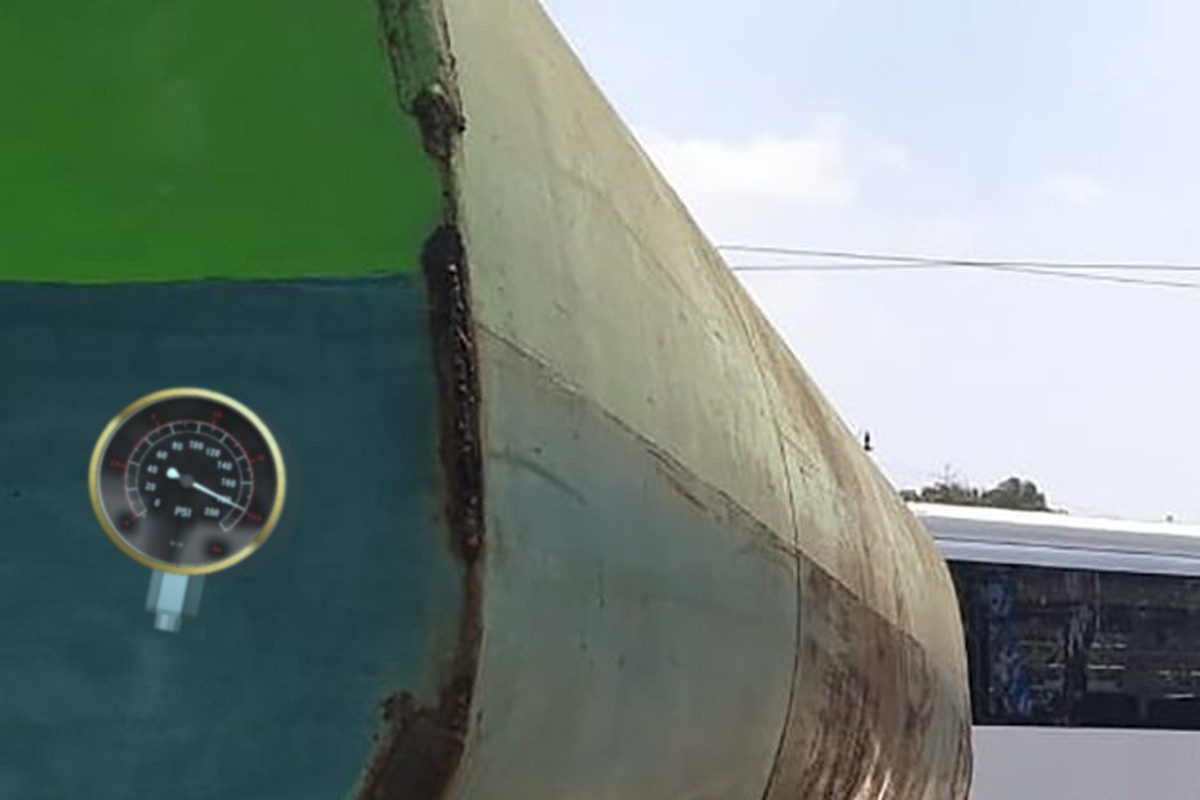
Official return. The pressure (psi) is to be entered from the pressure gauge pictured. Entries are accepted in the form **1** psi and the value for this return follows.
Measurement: **180** psi
